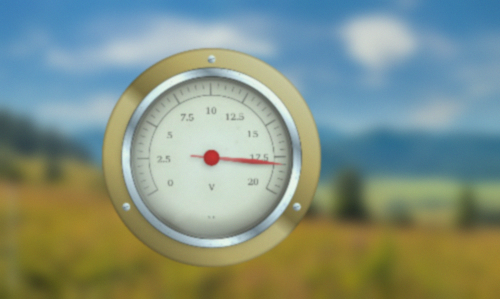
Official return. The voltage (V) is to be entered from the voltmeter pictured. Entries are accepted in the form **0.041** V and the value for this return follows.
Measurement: **18** V
